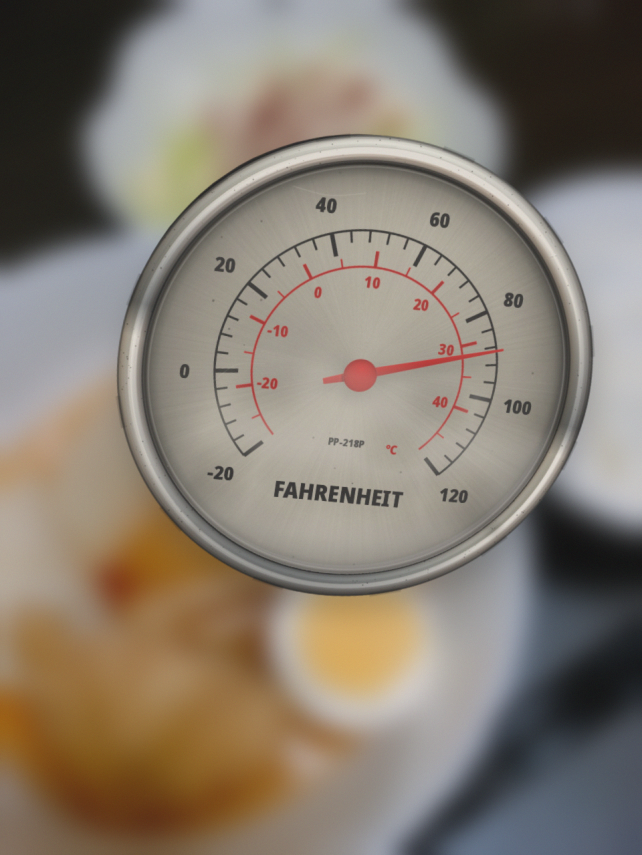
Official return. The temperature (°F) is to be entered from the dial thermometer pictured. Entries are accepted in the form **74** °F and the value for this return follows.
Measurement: **88** °F
